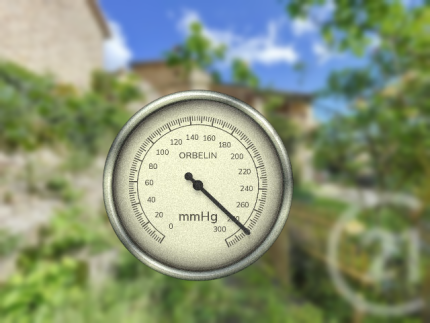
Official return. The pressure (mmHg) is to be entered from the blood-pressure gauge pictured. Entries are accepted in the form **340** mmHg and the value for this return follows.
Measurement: **280** mmHg
